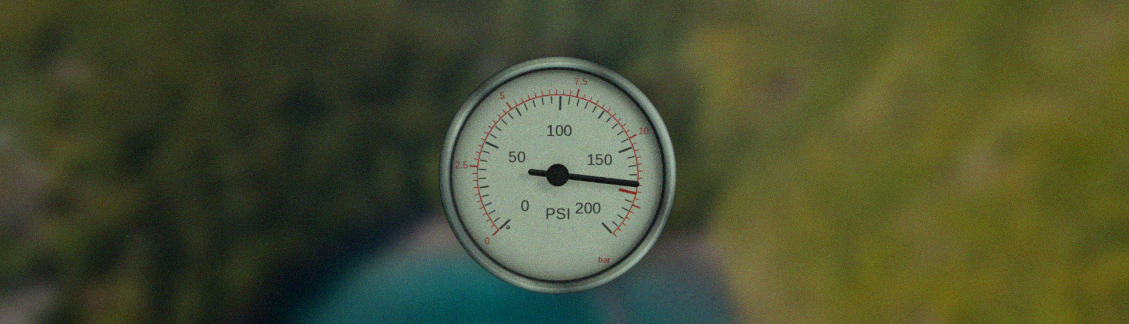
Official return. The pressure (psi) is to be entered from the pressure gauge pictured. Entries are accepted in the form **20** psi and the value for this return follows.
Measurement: **170** psi
